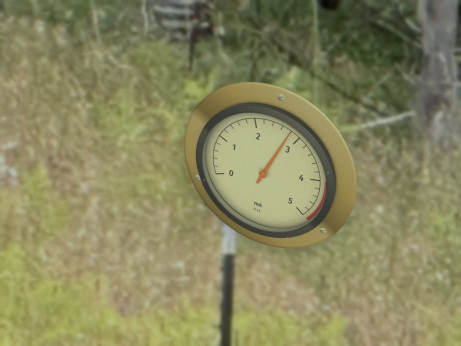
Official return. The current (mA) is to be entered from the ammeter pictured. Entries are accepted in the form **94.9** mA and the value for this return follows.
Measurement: **2.8** mA
